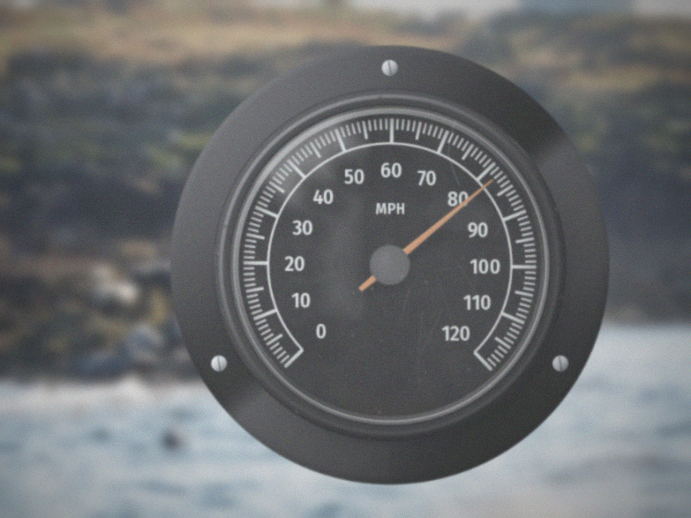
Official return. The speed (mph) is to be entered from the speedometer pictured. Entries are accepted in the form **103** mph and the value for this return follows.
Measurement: **82** mph
